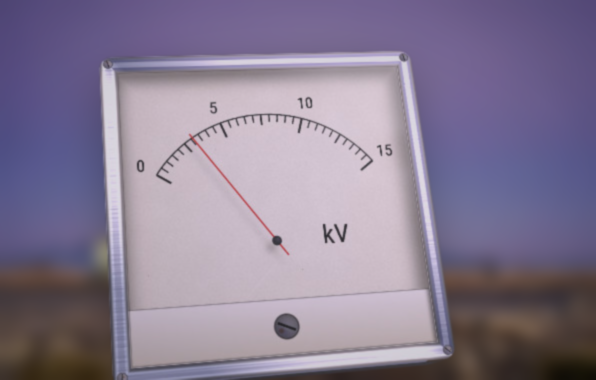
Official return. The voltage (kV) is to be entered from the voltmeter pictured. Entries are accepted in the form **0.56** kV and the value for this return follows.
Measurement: **3** kV
